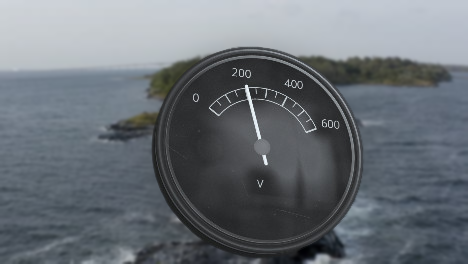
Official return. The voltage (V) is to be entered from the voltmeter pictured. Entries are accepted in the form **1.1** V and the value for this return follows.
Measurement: **200** V
